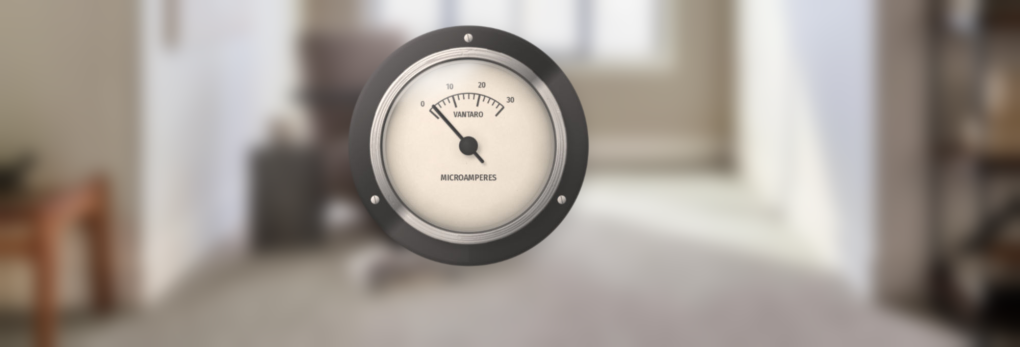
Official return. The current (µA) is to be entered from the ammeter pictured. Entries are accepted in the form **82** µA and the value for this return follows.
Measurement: **2** µA
